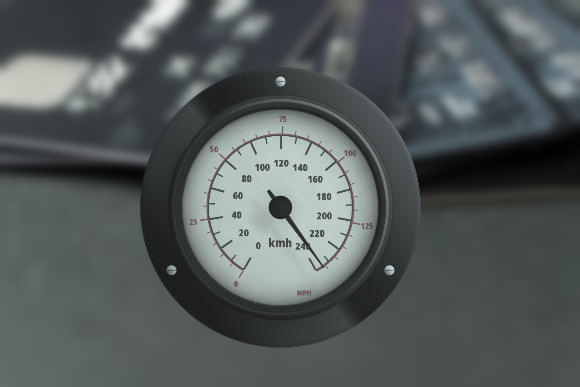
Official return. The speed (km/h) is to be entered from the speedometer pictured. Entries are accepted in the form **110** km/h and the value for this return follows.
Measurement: **235** km/h
